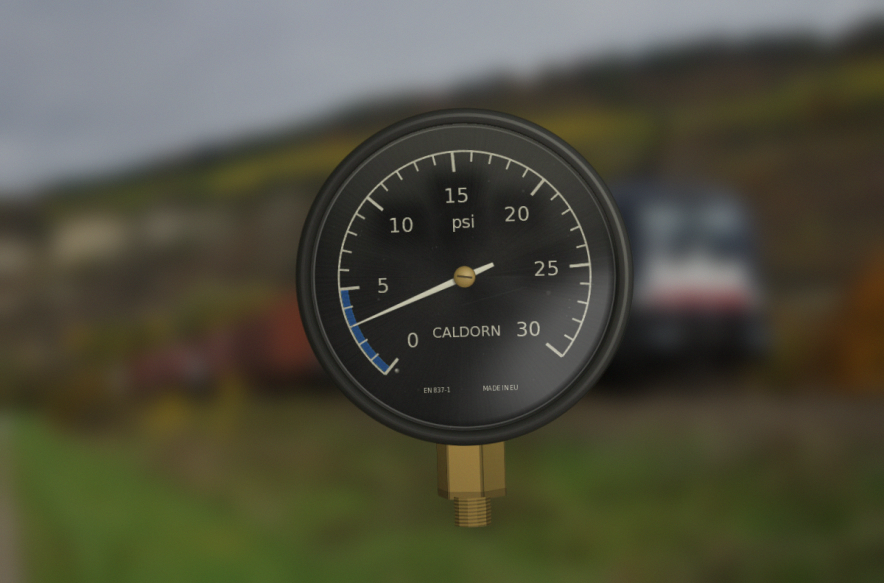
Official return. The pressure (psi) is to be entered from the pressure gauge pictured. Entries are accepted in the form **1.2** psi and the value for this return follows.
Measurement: **3** psi
